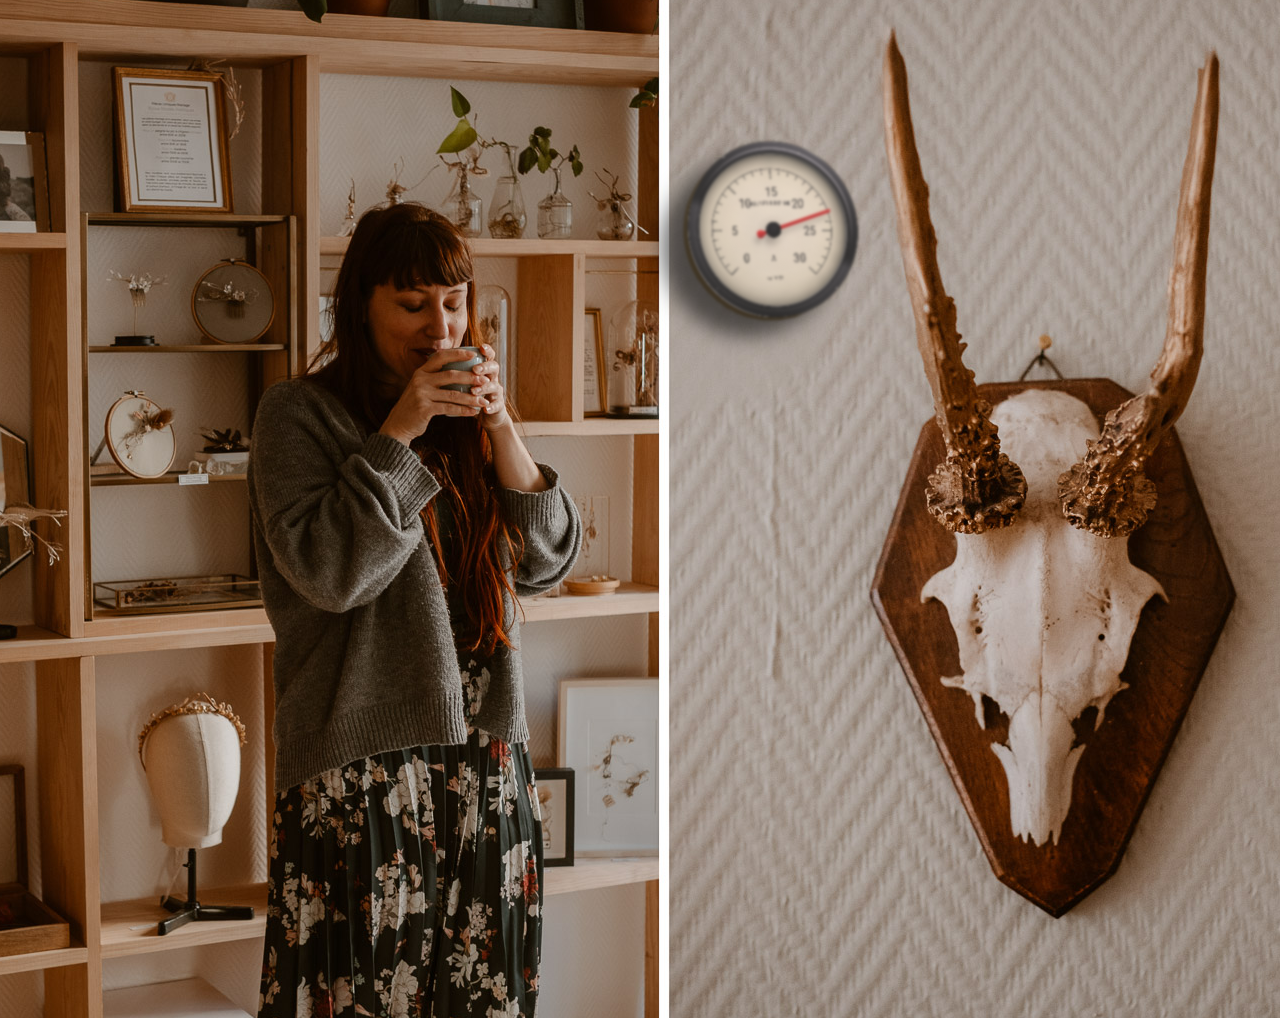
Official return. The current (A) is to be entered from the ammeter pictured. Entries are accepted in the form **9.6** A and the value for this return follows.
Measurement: **23** A
